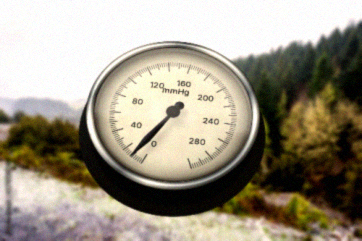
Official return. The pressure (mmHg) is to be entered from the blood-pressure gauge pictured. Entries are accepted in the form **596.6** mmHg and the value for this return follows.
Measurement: **10** mmHg
